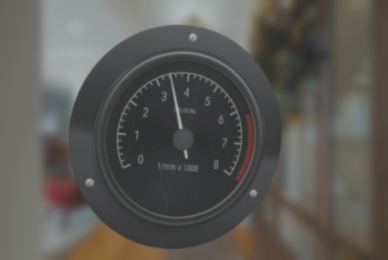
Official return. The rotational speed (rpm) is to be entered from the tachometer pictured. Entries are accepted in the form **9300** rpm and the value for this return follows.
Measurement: **3400** rpm
